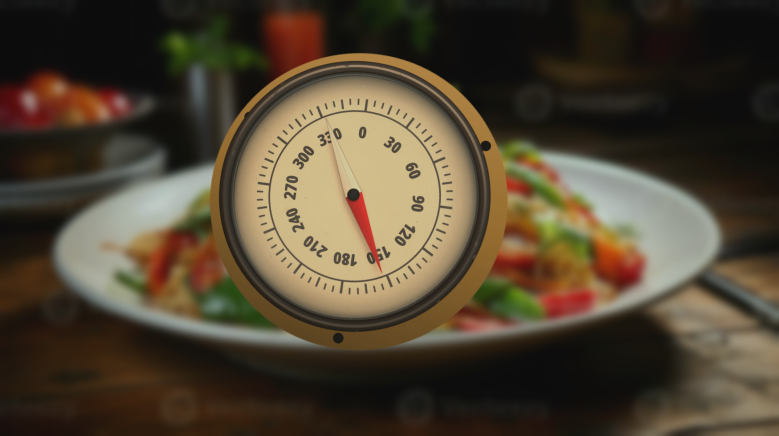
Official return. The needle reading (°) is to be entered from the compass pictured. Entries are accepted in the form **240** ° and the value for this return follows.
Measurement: **152.5** °
